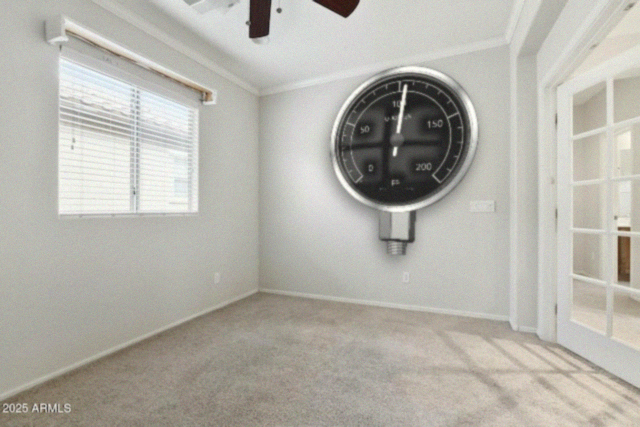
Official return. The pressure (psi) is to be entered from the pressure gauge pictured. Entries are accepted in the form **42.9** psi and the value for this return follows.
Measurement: **105** psi
